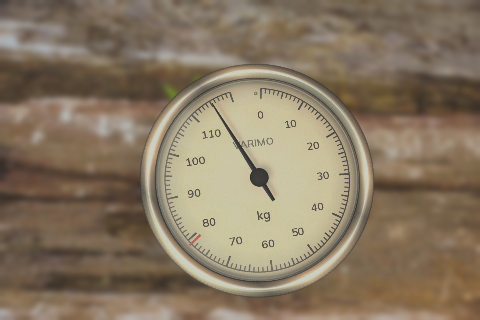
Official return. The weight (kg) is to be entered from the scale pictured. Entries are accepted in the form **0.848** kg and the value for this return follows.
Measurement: **115** kg
